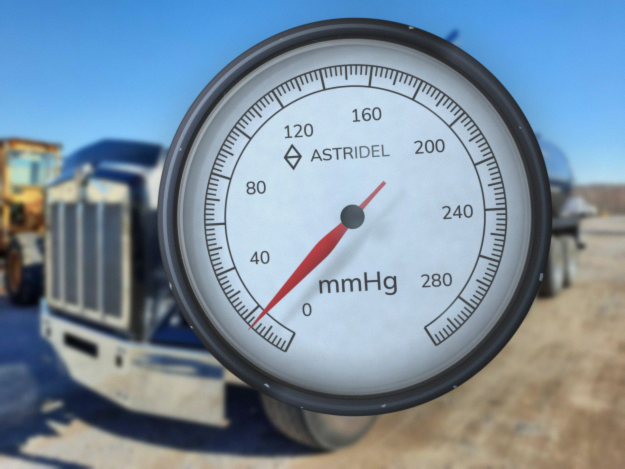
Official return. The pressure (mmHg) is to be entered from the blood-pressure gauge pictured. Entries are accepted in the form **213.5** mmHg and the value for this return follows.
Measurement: **16** mmHg
